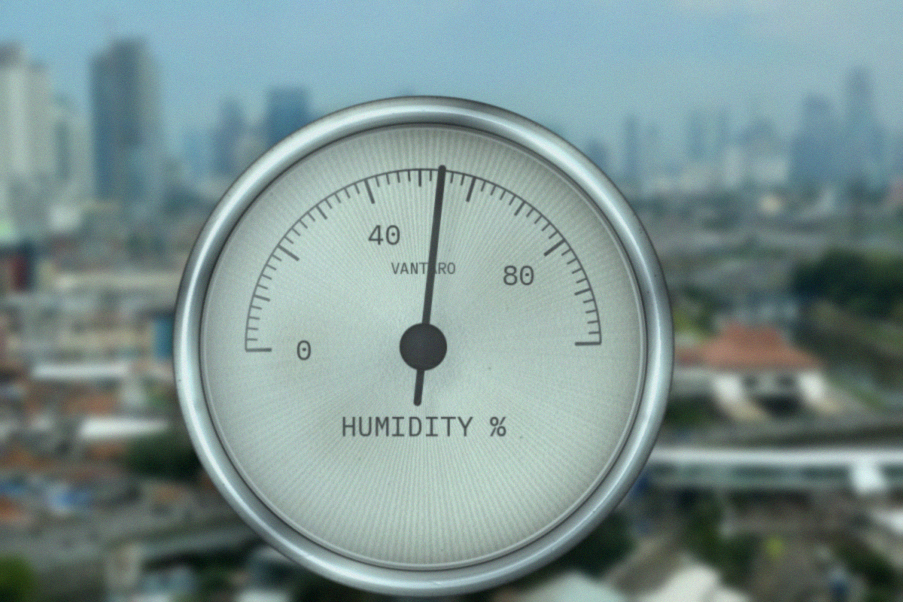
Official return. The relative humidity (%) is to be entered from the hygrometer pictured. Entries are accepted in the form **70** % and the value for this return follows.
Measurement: **54** %
